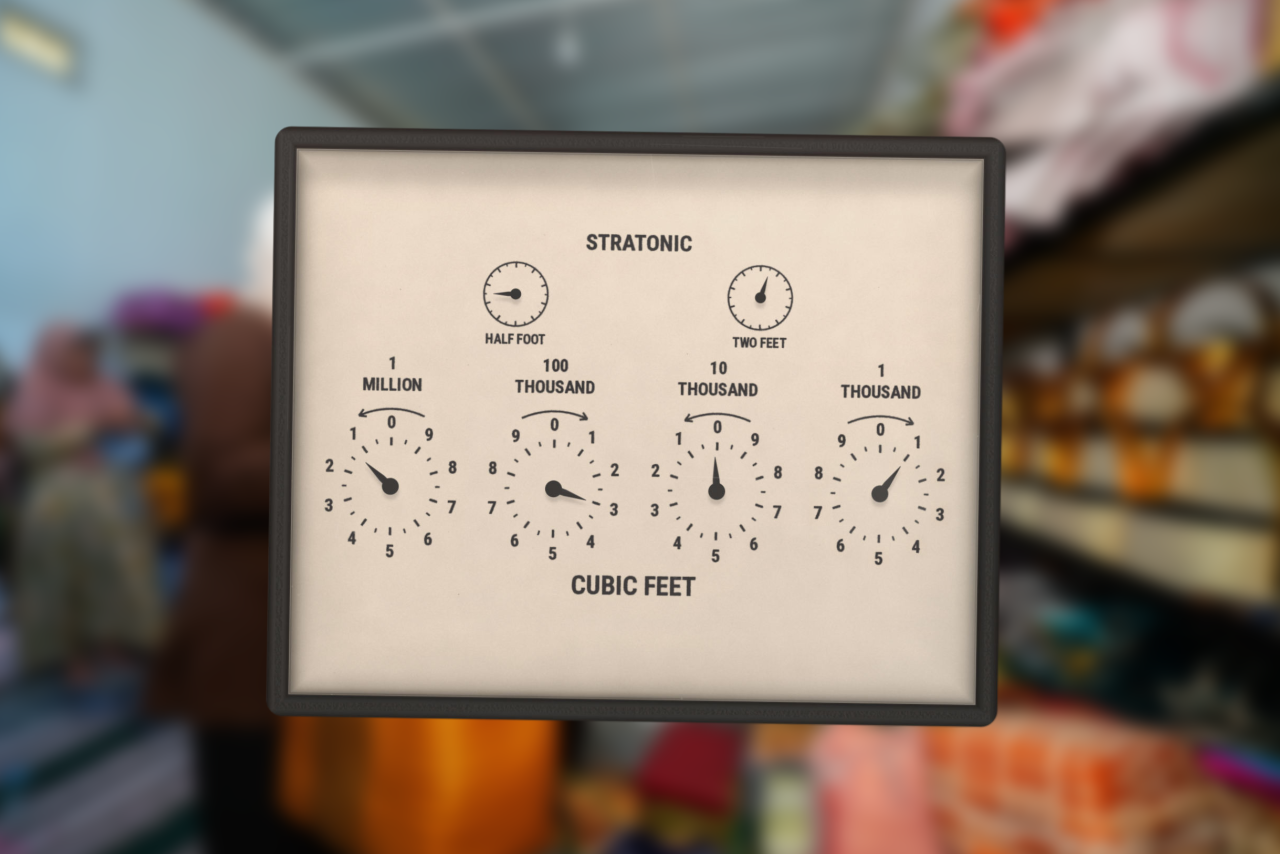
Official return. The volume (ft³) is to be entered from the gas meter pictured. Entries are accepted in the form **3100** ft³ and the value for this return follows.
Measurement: **130100** ft³
